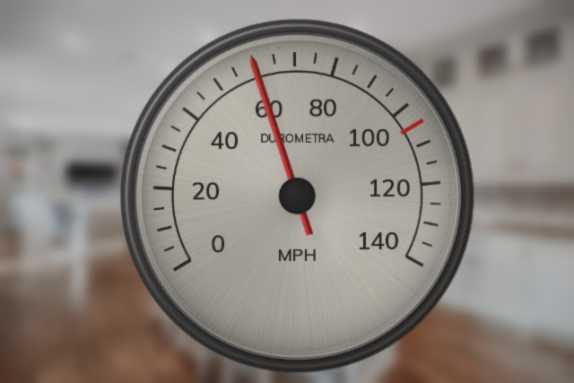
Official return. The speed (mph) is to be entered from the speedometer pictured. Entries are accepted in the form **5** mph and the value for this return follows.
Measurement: **60** mph
